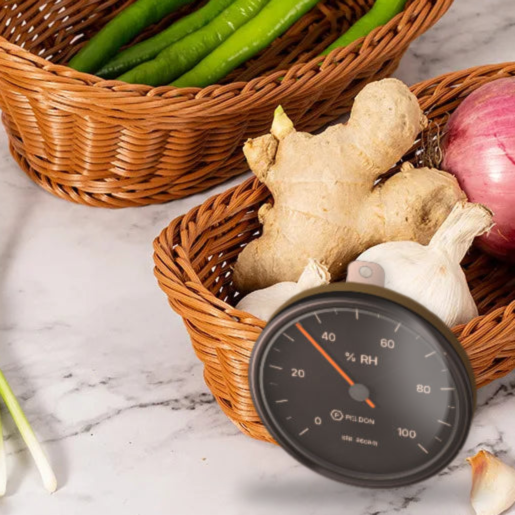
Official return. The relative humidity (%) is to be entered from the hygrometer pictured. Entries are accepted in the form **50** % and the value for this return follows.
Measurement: **35** %
